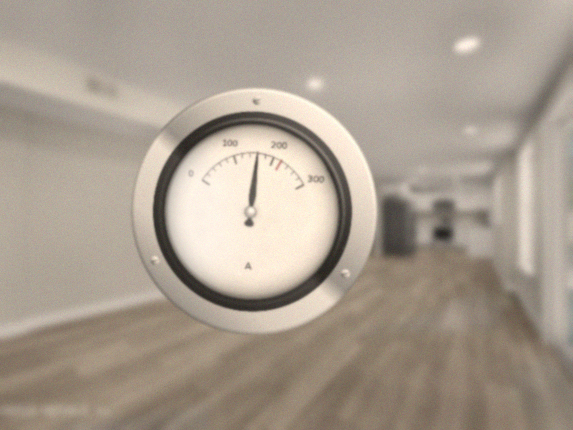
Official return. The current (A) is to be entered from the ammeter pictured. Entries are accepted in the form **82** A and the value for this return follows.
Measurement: **160** A
